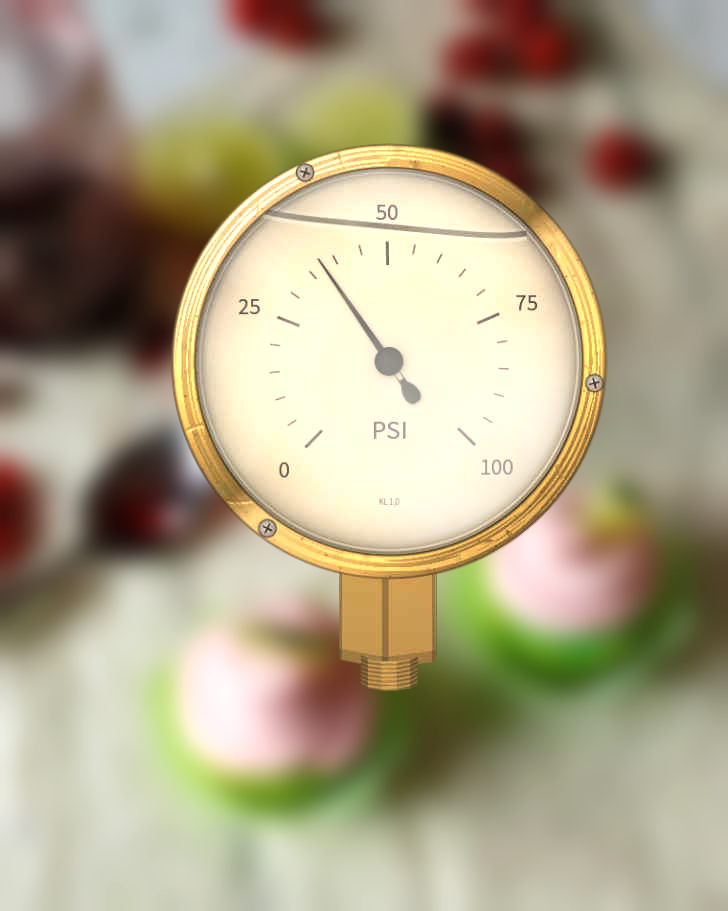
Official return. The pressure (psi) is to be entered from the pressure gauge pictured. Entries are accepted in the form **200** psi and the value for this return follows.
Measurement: **37.5** psi
